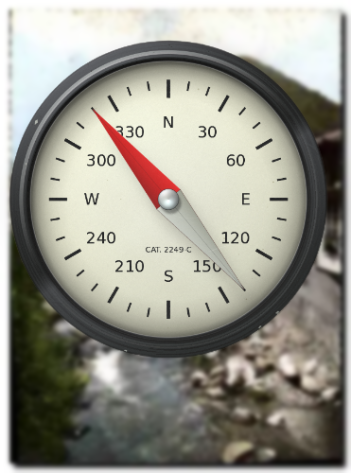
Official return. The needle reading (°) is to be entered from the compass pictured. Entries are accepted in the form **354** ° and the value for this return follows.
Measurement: **320** °
